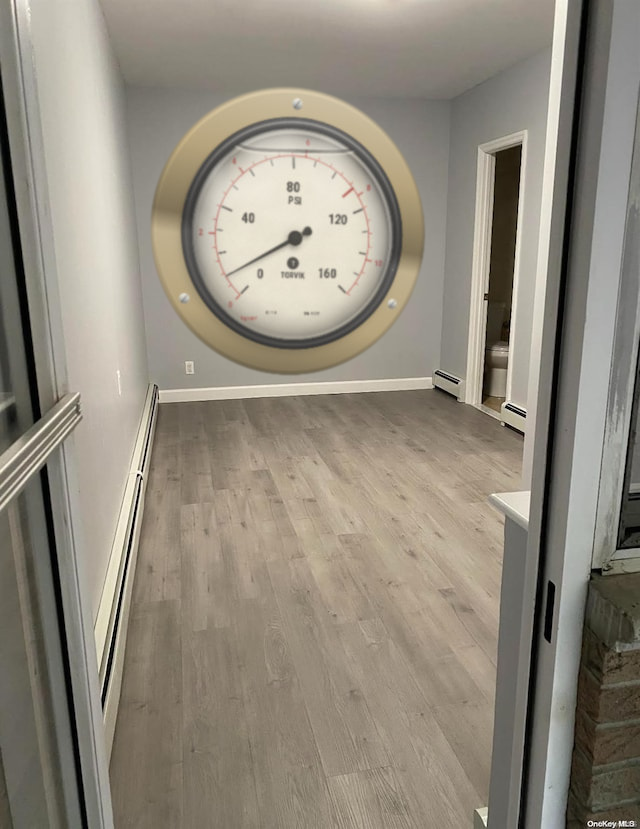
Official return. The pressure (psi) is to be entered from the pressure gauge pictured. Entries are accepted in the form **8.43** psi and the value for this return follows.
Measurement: **10** psi
